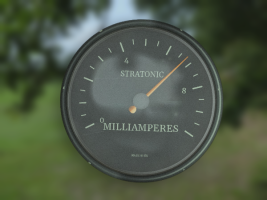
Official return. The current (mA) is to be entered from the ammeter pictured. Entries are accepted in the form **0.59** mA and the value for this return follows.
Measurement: **6.75** mA
